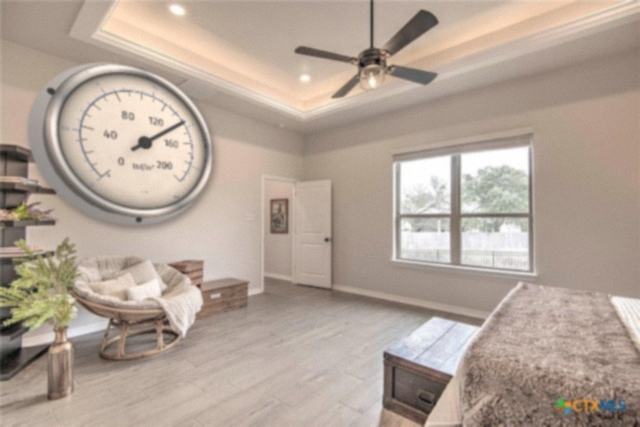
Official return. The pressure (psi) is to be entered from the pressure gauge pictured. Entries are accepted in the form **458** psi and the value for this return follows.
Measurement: **140** psi
